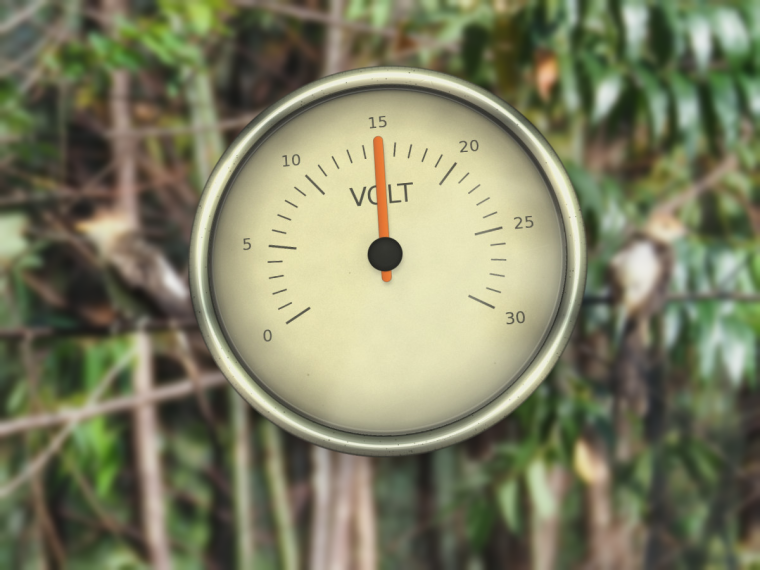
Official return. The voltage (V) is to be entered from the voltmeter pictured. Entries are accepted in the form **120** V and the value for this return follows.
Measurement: **15** V
